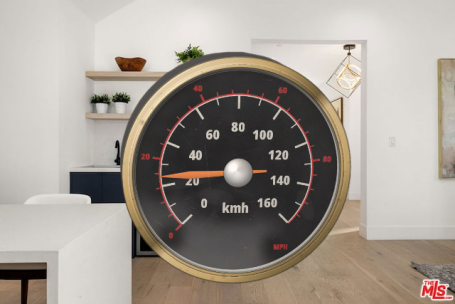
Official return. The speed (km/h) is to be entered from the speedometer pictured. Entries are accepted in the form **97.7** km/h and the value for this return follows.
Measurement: **25** km/h
